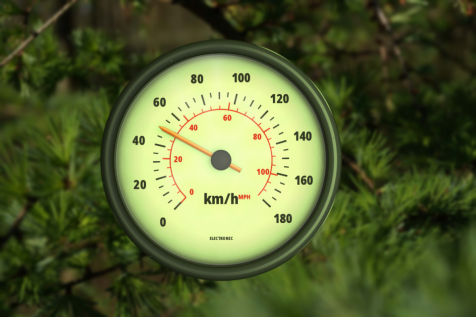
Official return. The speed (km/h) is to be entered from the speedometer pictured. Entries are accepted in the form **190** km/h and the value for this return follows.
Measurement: **50** km/h
